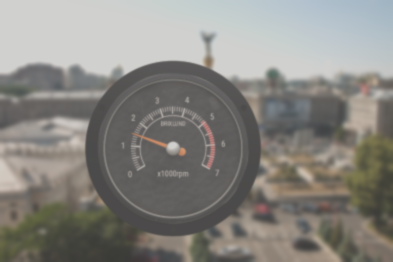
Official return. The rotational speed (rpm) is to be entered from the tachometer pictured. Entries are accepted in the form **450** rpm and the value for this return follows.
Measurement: **1500** rpm
